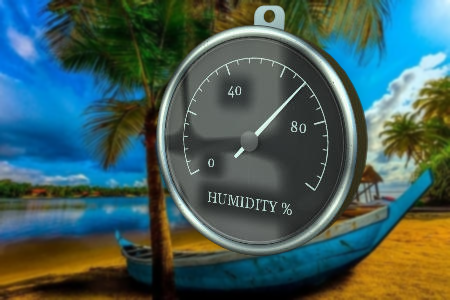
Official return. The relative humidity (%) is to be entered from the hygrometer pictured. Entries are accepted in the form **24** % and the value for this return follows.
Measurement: **68** %
